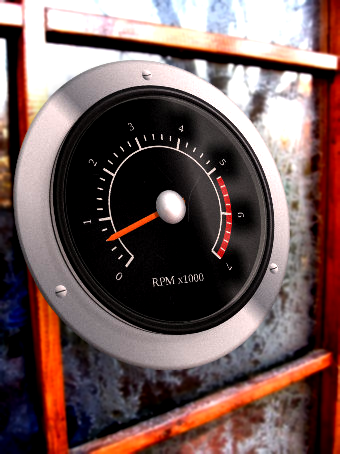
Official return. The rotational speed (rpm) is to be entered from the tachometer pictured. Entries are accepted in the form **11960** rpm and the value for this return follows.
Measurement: **600** rpm
